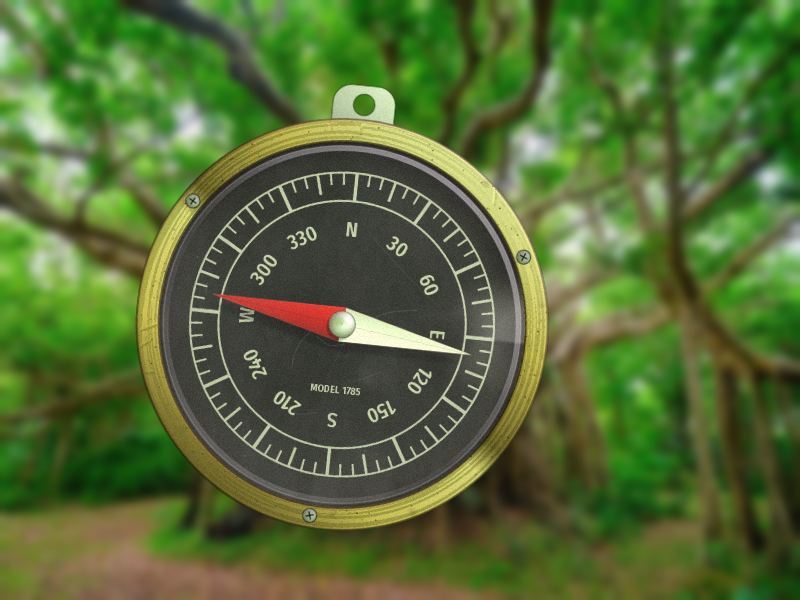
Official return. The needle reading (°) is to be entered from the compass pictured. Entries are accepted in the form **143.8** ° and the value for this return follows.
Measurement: **277.5** °
